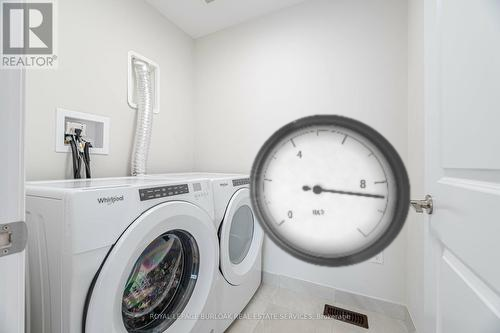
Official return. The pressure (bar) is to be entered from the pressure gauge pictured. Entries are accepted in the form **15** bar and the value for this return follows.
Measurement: **8.5** bar
